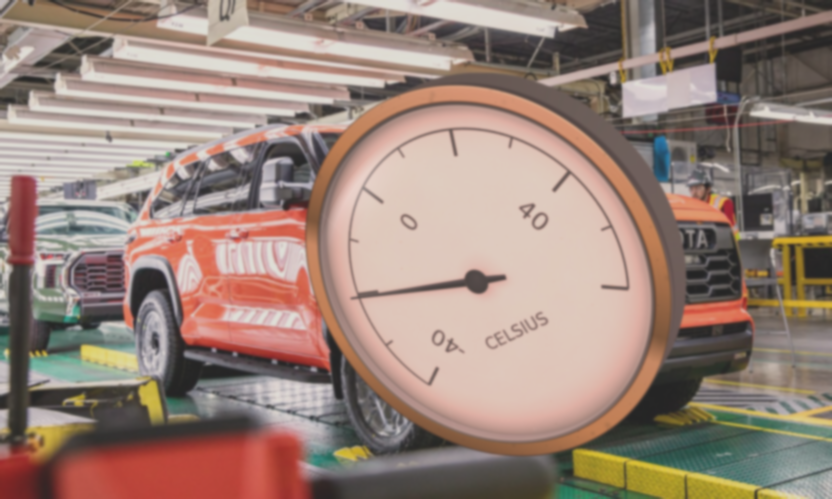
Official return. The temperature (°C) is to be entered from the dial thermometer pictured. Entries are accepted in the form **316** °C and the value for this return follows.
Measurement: **-20** °C
